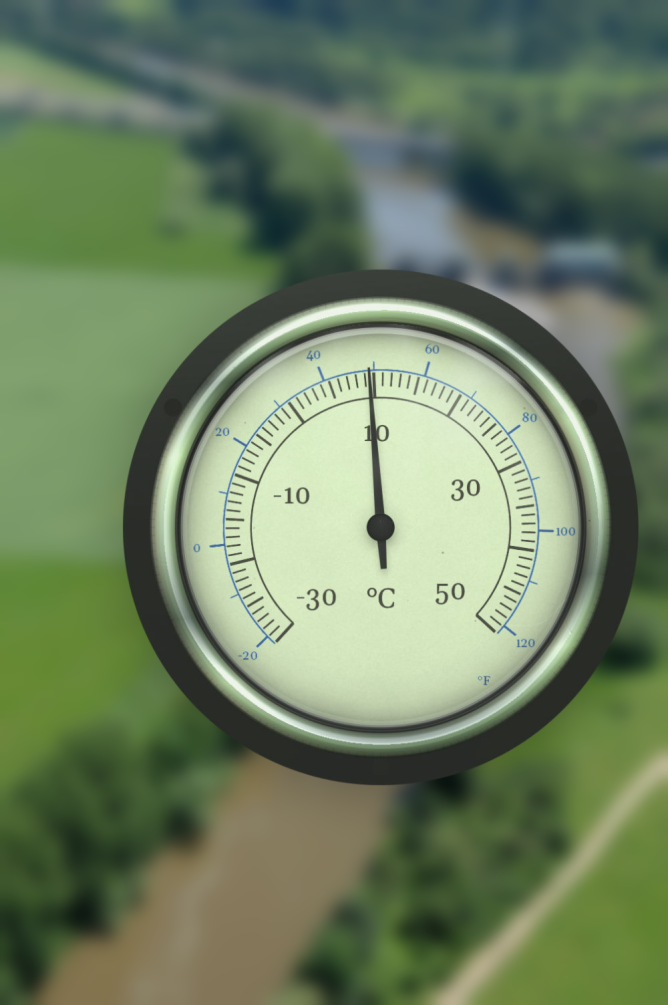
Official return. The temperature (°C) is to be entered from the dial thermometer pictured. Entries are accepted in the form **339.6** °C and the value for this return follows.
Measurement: **9.5** °C
